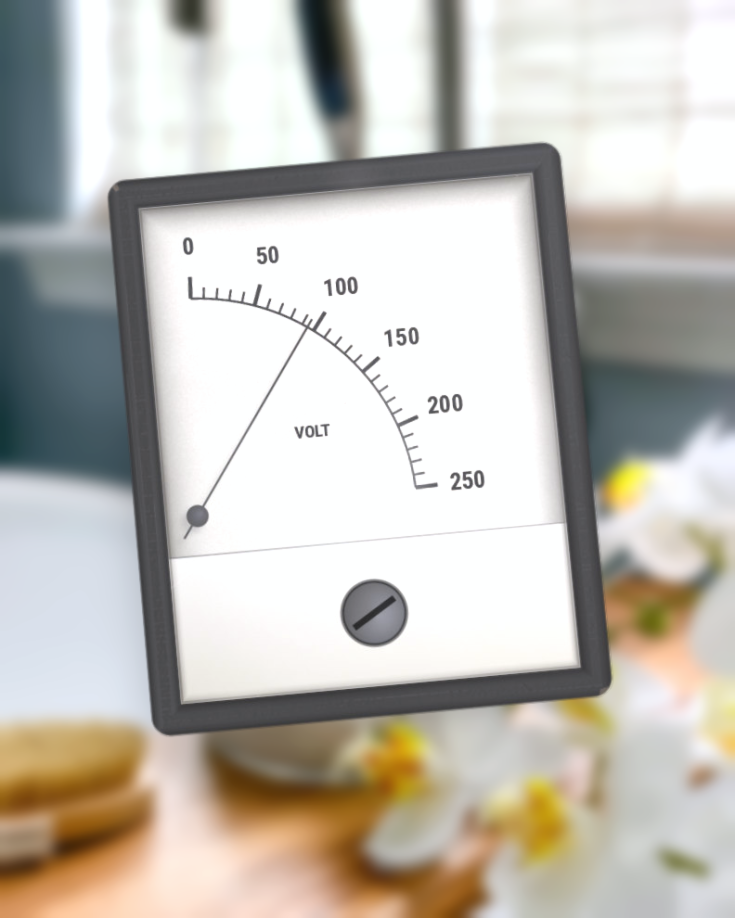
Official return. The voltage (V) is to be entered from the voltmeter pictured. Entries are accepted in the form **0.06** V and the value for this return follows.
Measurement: **95** V
